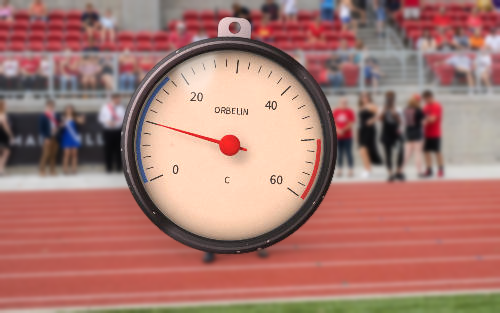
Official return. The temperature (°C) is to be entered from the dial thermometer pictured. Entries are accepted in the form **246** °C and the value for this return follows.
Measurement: **10** °C
